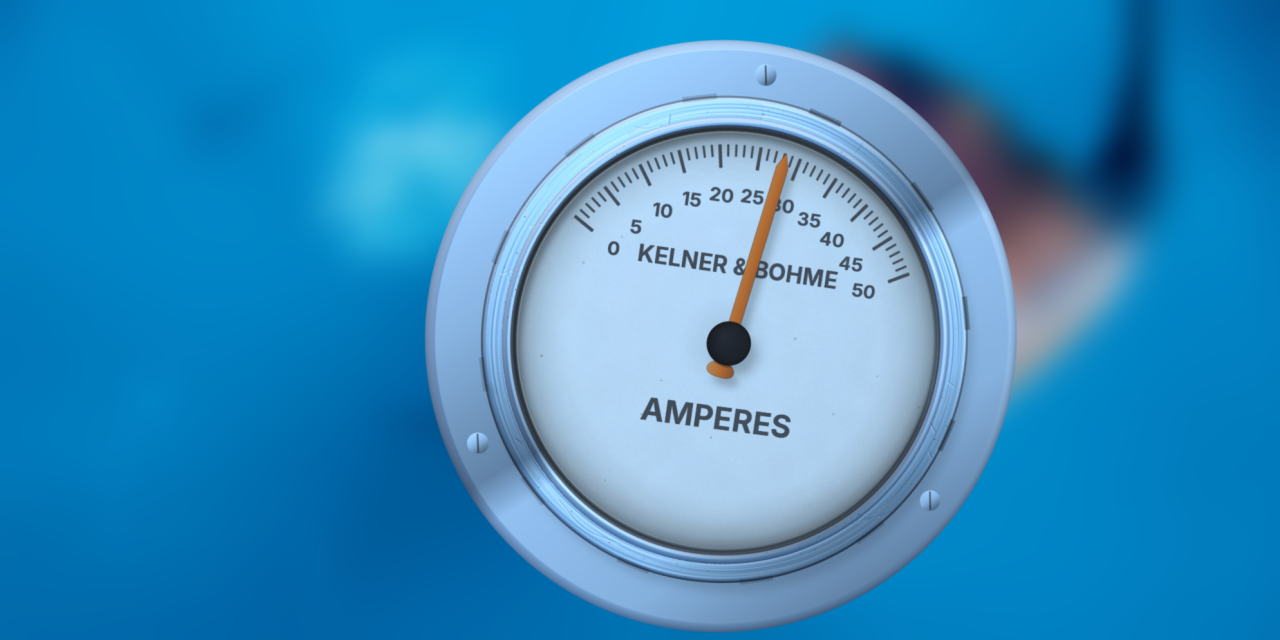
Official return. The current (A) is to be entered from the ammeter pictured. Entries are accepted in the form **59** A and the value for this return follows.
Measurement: **28** A
